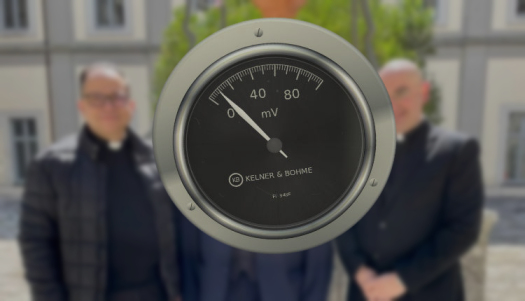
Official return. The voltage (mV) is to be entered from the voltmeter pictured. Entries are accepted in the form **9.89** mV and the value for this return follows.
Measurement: **10** mV
